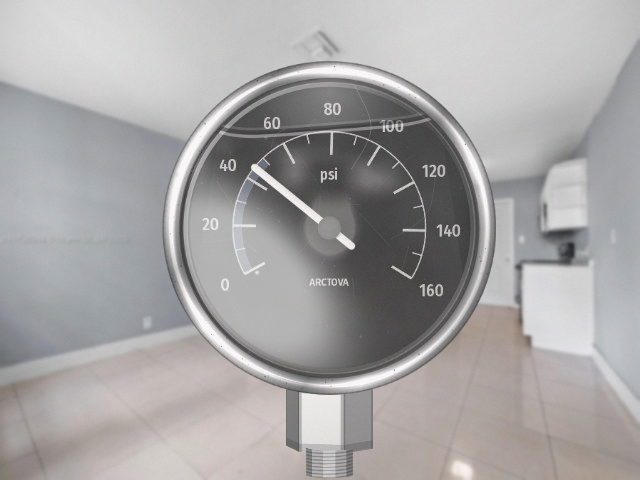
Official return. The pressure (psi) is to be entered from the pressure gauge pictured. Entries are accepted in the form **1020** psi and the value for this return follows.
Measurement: **45** psi
